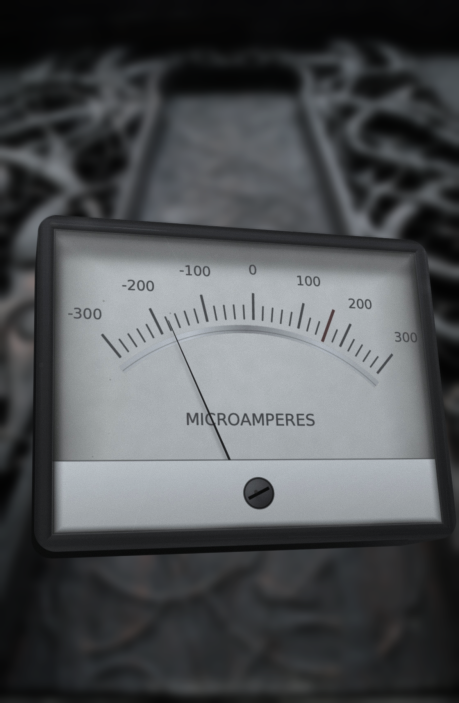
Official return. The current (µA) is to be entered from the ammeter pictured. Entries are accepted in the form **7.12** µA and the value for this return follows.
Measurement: **-180** µA
